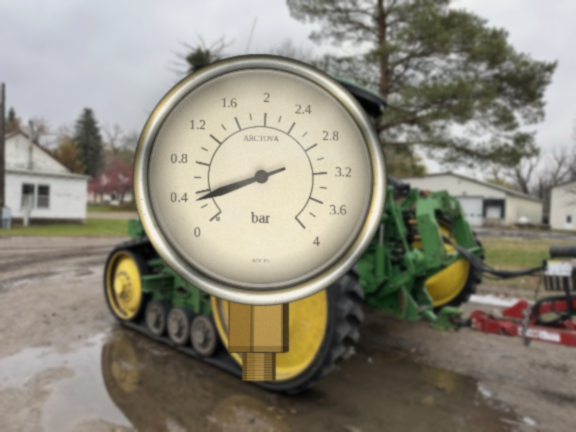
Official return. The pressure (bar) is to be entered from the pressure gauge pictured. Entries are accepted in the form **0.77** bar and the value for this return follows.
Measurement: **0.3** bar
